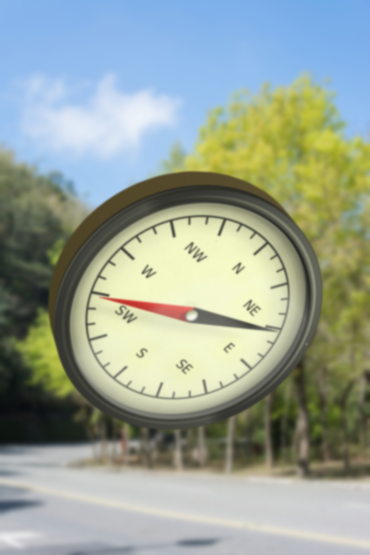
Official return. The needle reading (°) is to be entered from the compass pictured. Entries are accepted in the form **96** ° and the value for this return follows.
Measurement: **240** °
